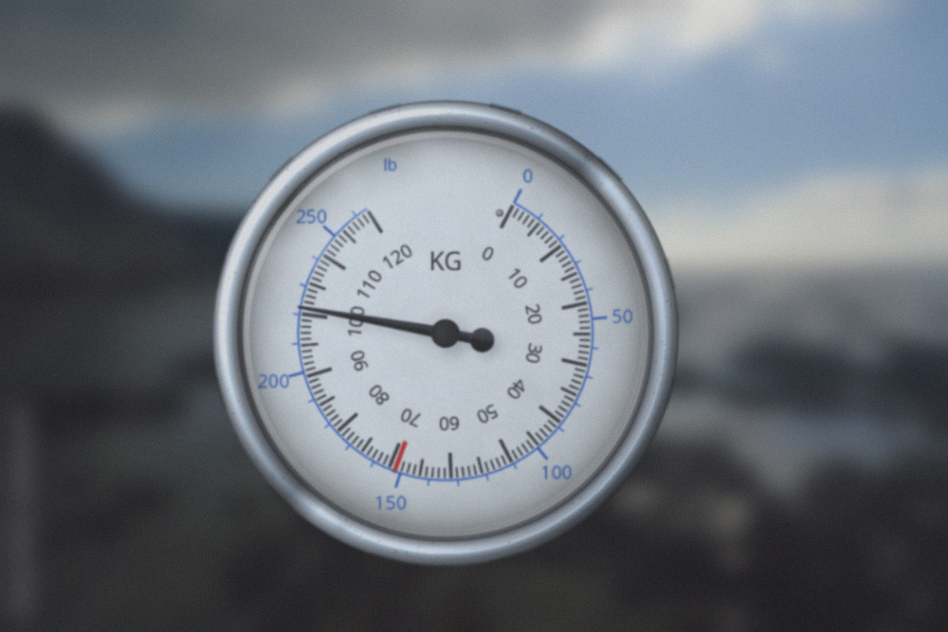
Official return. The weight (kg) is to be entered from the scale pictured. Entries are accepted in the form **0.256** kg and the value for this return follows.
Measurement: **101** kg
